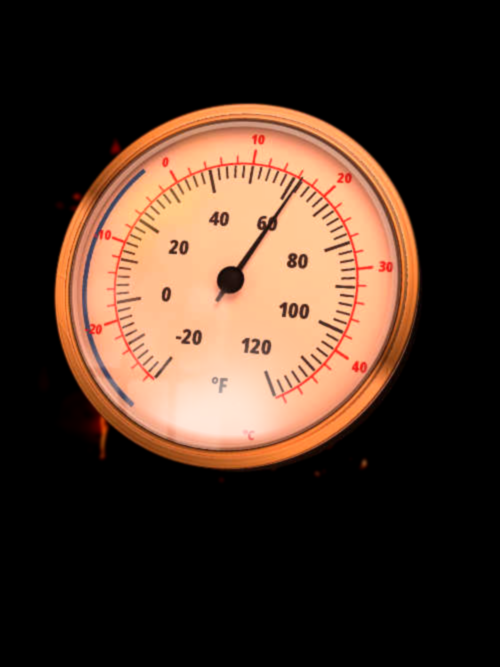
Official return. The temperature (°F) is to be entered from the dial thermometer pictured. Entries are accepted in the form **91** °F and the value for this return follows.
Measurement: **62** °F
